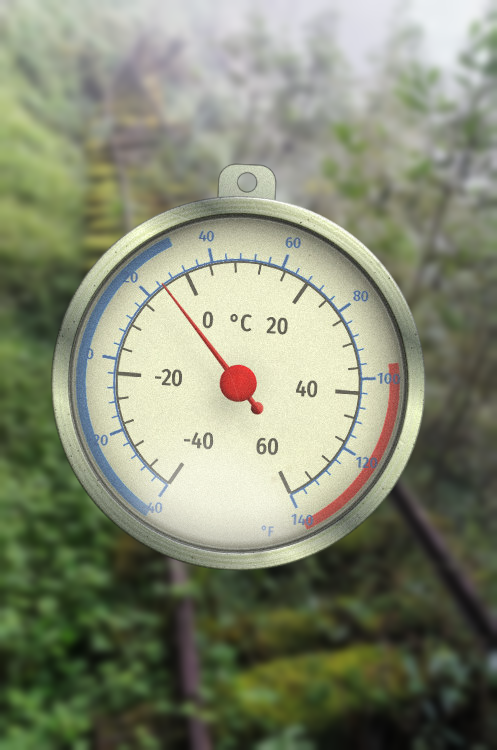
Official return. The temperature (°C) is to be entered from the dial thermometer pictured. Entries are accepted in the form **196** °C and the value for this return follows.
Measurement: **-4** °C
